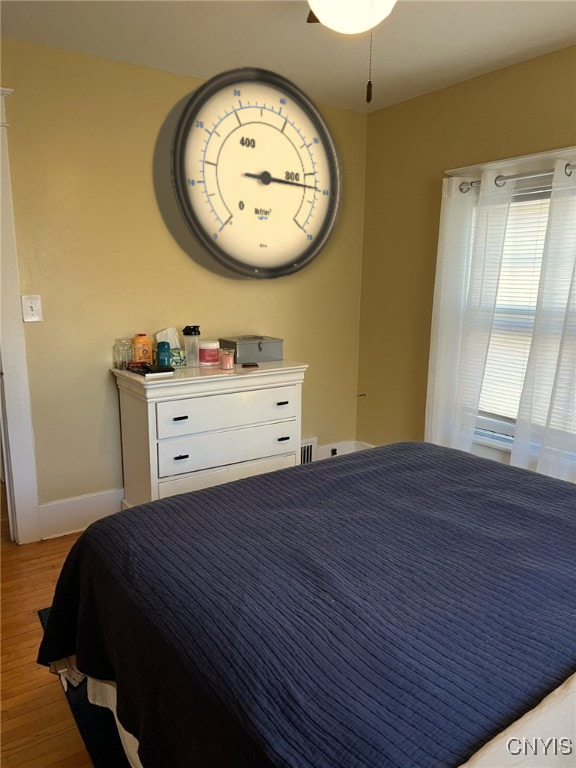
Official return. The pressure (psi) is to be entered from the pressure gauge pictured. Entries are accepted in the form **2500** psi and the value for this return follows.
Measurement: **850** psi
